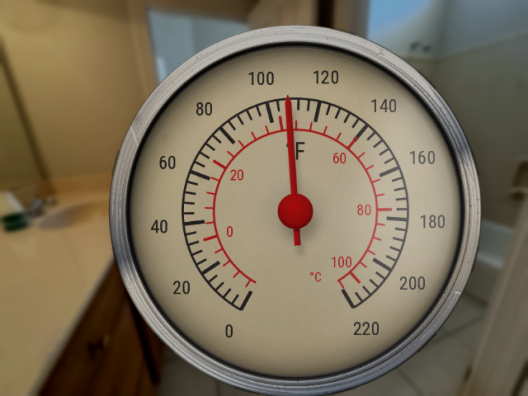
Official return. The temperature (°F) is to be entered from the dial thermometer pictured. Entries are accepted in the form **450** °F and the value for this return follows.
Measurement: **108** °F
